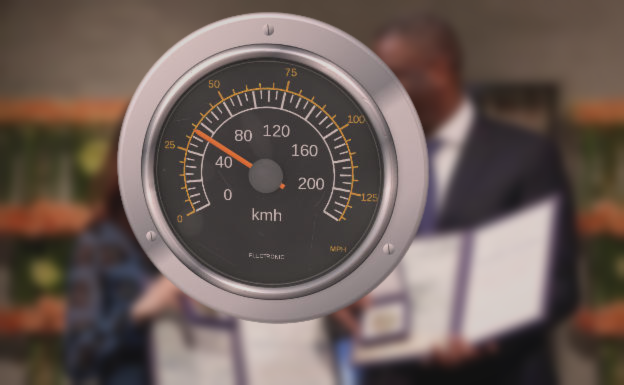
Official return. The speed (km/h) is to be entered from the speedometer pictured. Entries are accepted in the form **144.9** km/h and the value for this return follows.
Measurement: **55** km/h
